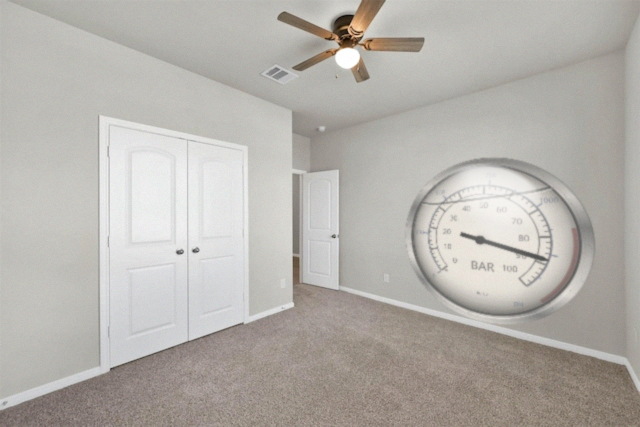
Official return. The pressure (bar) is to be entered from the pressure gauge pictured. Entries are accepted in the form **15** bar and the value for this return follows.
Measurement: **88** bar
